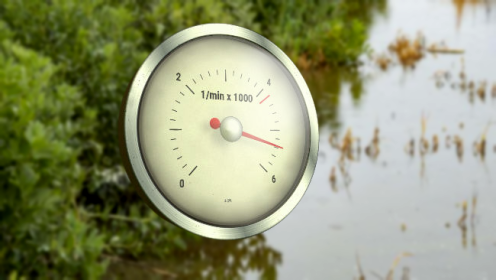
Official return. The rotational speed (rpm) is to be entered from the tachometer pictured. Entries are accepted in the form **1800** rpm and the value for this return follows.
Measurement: **5400** rpm
